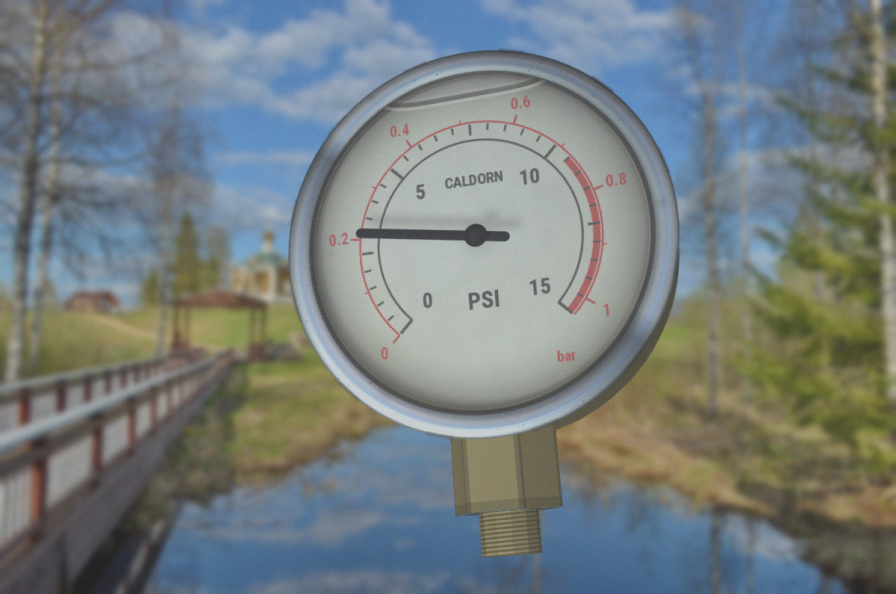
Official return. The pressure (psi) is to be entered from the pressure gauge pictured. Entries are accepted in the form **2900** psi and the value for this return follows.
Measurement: **3** psi
